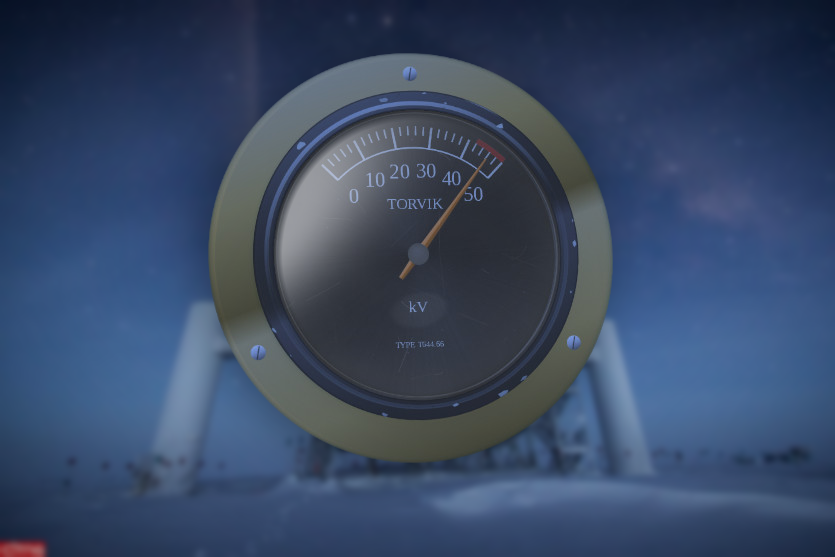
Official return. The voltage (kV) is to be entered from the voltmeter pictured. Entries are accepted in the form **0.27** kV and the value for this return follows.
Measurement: **46** kV
